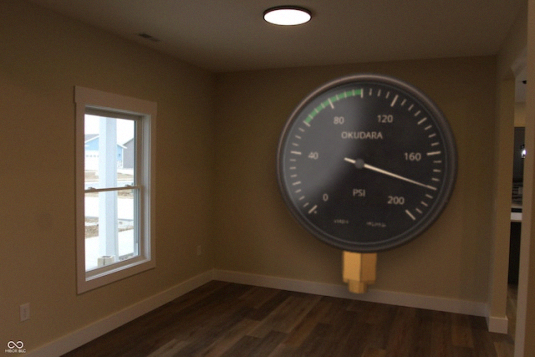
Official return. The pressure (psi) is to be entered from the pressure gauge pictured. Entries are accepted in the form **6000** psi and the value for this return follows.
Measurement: **180** psi
